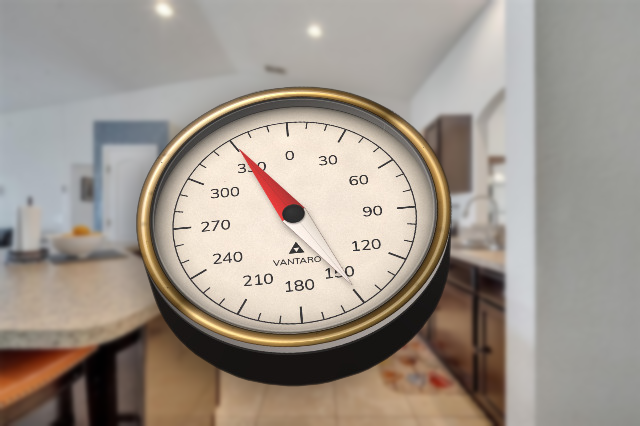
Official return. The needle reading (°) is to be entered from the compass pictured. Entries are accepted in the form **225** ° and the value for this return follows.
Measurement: **330** °
